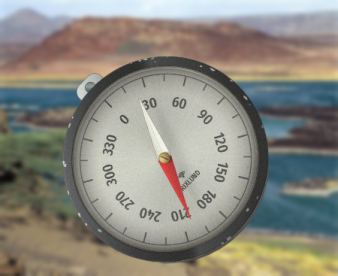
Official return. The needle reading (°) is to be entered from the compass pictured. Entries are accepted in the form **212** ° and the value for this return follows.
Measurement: **202.5** °
